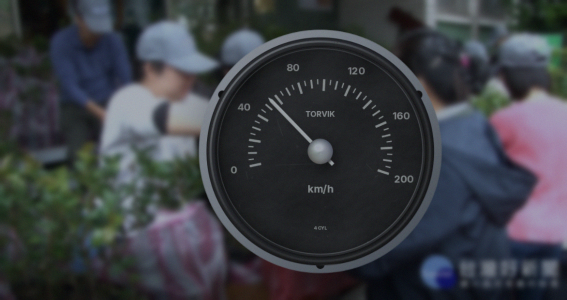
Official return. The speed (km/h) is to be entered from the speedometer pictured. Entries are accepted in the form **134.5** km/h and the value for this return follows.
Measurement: **55** km/h
